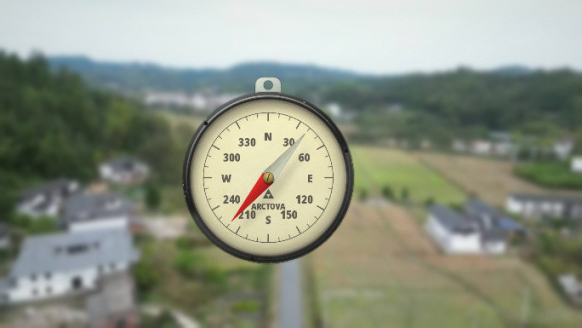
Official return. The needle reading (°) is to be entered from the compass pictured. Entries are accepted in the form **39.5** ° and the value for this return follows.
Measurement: **220** °
